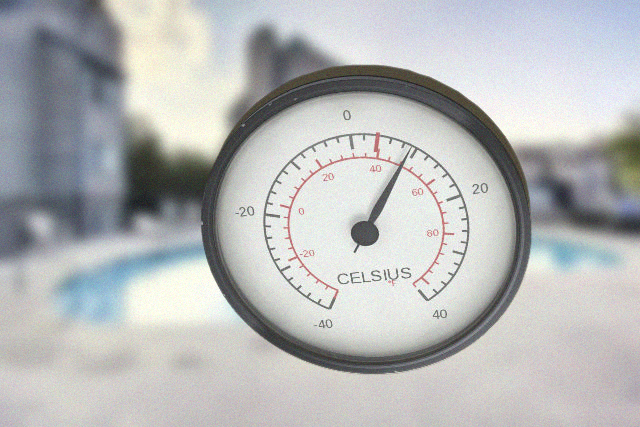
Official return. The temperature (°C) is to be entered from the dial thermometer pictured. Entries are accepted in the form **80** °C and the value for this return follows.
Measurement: **9** °C
